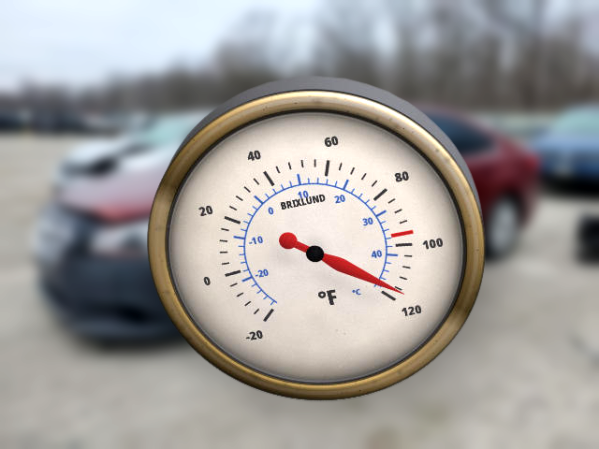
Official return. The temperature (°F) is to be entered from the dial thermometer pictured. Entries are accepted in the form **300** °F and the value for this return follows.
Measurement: **116** °F
